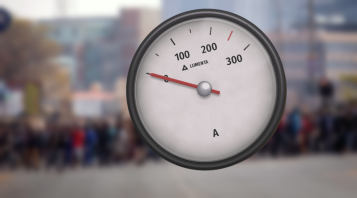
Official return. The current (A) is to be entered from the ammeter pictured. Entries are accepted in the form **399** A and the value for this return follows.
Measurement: **0** A
